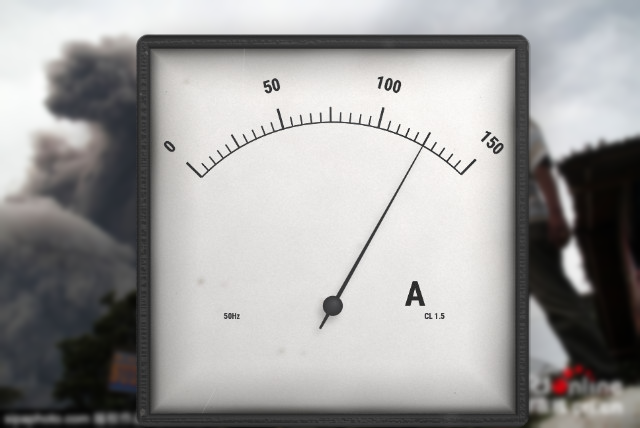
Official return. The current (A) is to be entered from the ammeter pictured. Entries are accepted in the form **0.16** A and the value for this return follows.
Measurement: **125** A
